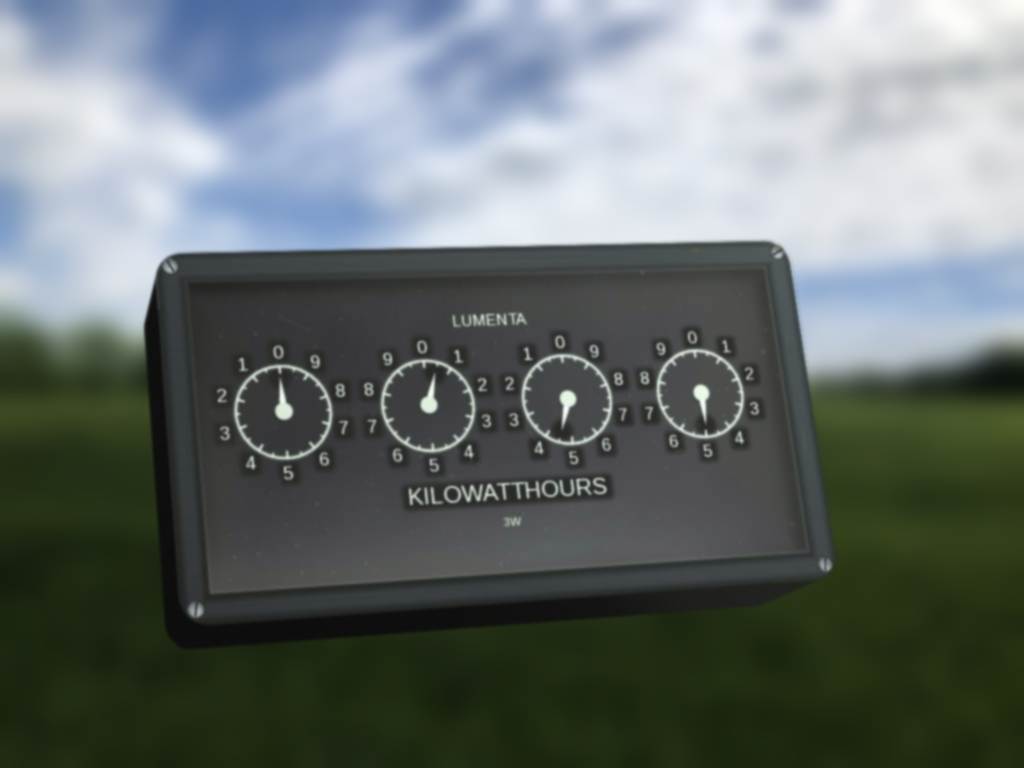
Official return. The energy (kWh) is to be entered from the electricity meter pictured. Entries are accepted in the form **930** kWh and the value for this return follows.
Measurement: **45** kWh
